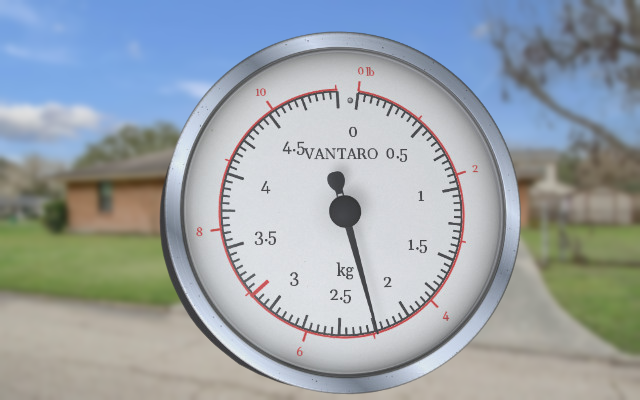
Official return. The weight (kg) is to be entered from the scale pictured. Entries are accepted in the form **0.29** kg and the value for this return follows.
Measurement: **2.25** kg
